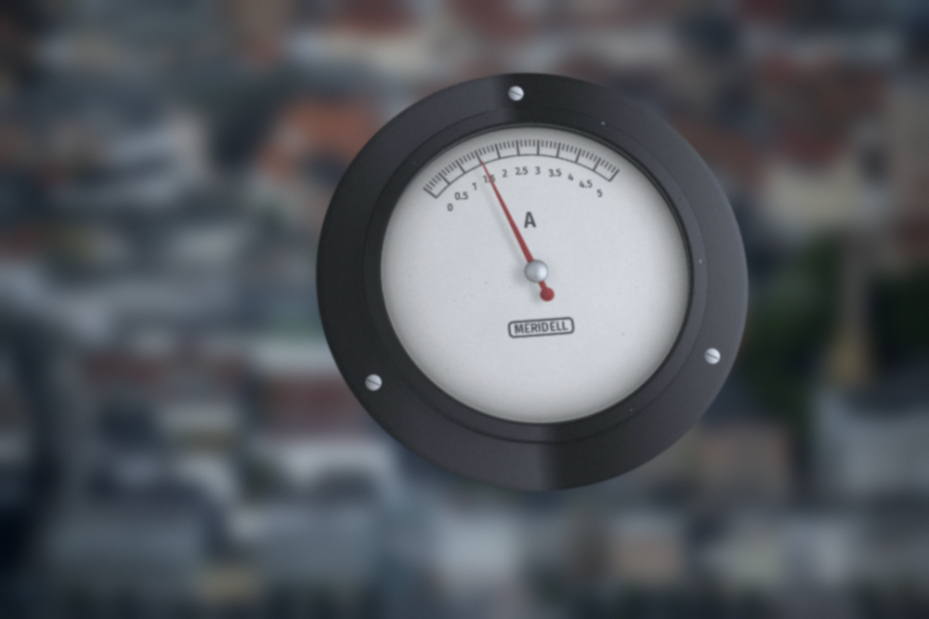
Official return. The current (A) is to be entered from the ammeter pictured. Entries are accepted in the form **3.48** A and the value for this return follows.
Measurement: **1.5** A
